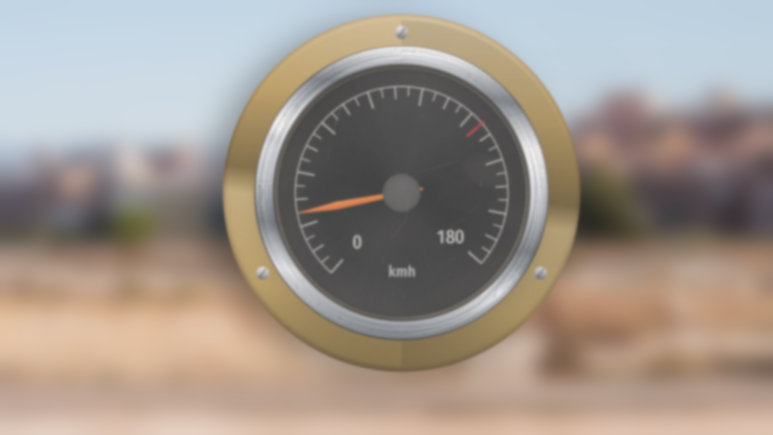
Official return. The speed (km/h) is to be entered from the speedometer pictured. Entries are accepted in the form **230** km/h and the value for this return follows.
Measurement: **25** km/h
